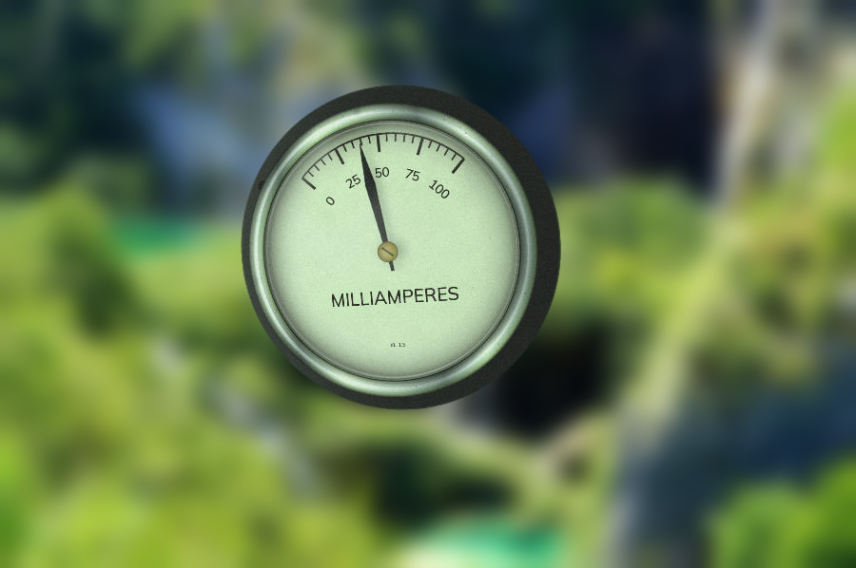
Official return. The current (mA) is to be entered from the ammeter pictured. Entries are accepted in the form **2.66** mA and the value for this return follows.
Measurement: **40** mA
